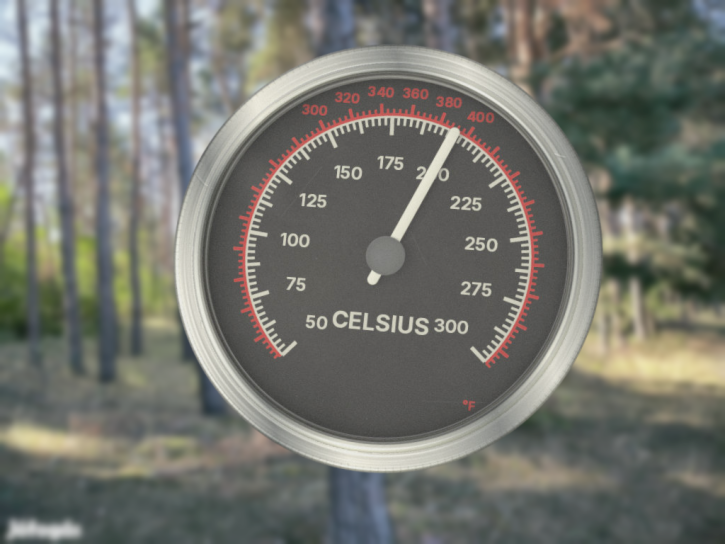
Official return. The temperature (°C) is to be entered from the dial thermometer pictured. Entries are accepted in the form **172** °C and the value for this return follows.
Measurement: **200** °C
